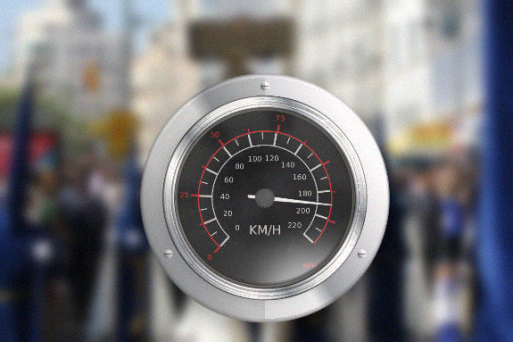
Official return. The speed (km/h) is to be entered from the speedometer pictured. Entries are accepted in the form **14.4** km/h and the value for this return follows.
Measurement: **190** km/h
